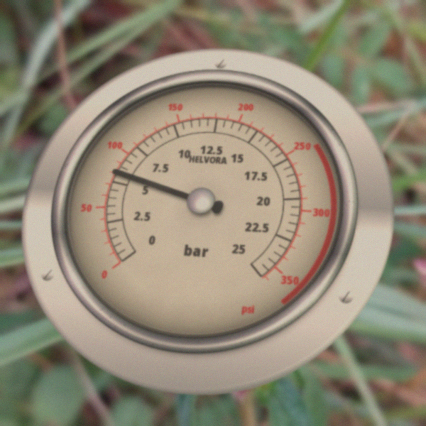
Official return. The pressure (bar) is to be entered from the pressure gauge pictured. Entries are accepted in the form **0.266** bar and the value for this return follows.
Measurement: **5.5** bar
